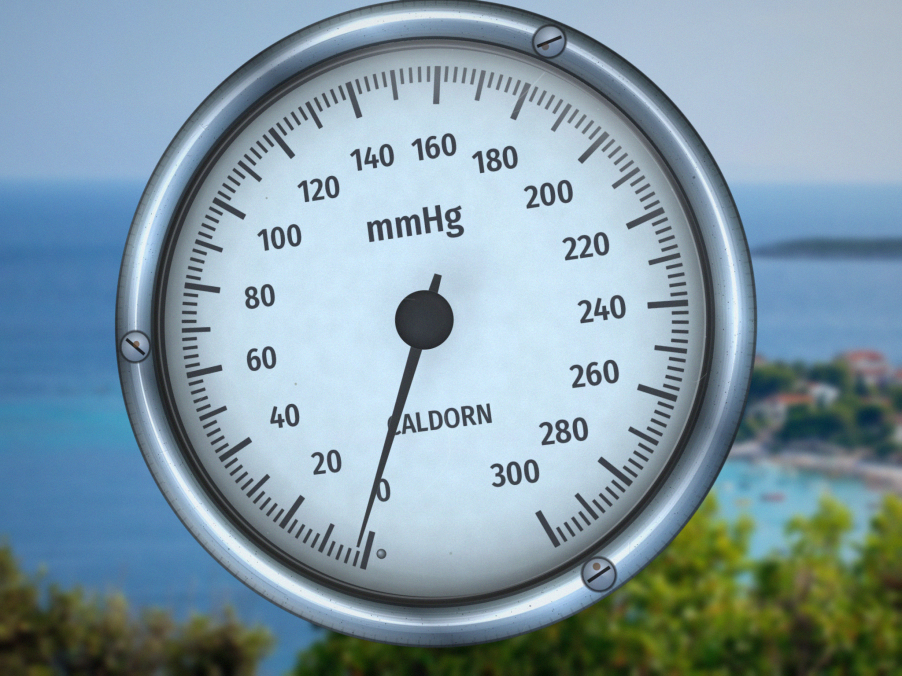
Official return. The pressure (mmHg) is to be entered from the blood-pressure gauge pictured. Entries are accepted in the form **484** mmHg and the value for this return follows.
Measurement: **2** mmHg
